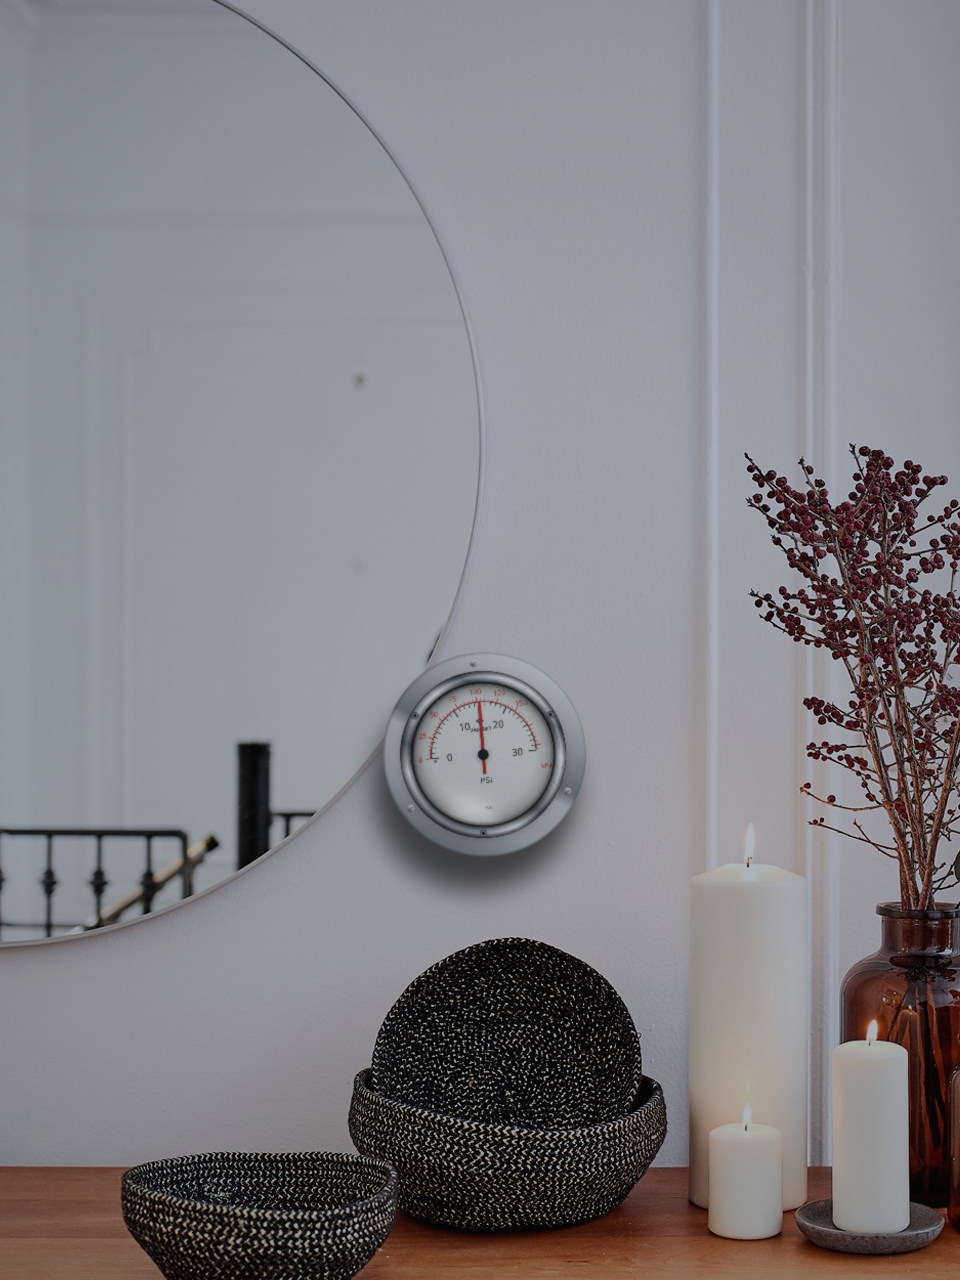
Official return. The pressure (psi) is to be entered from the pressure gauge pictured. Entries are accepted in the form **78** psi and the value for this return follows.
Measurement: **15** psi
